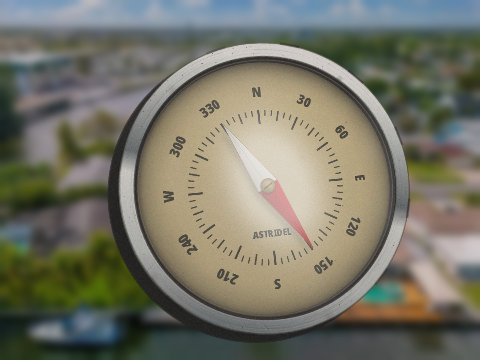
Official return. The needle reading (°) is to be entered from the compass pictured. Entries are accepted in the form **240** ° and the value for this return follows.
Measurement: **150** °
